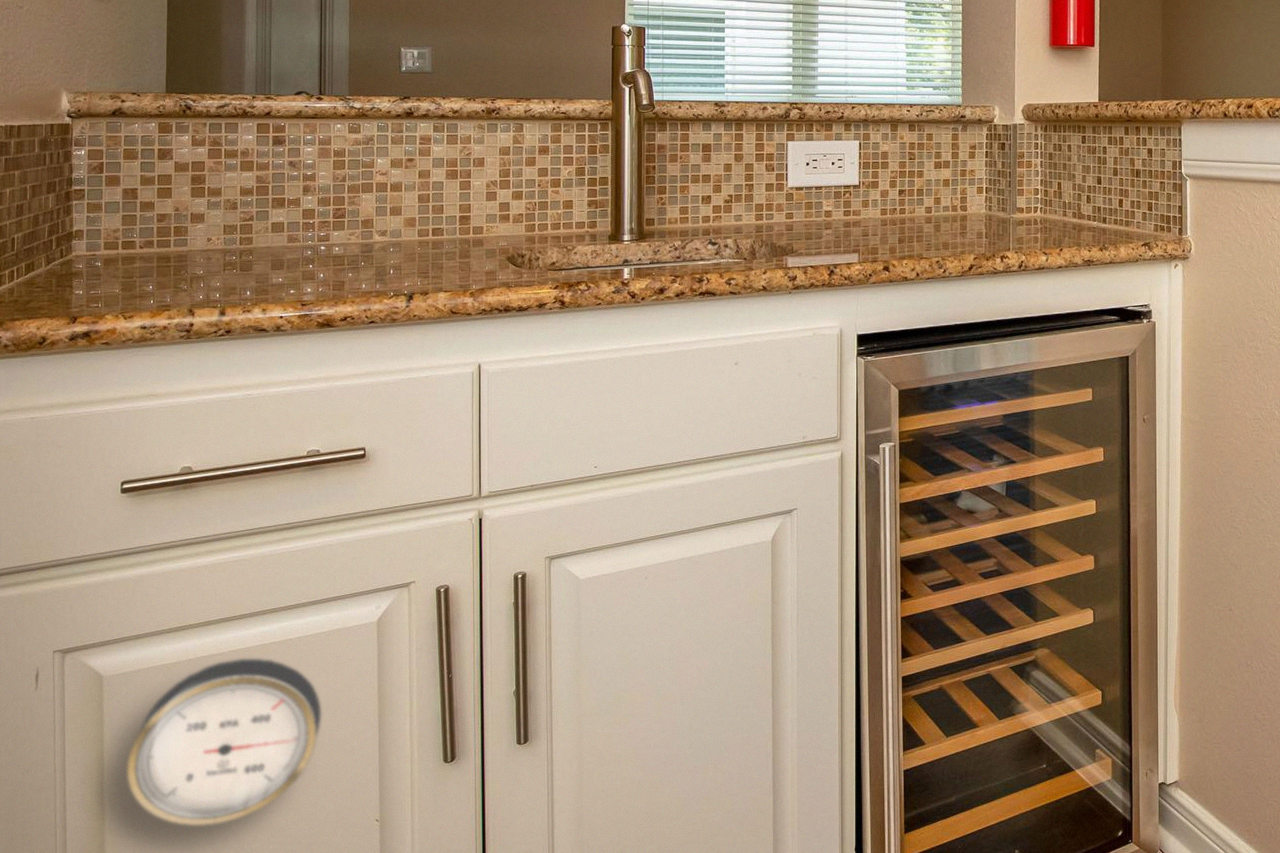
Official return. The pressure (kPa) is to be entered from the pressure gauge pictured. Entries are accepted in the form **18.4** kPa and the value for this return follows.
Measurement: **500** kPa
